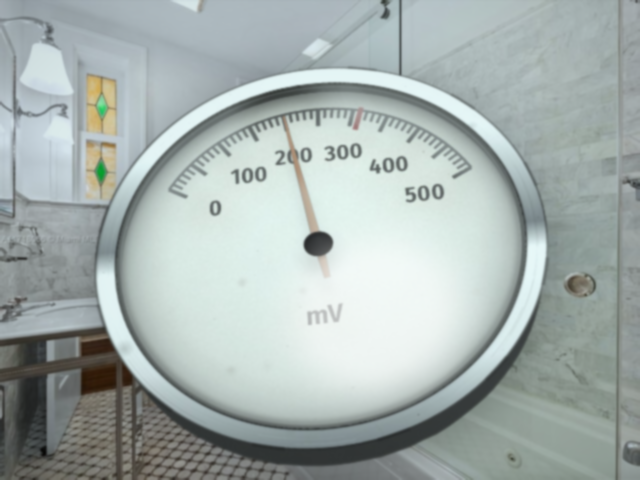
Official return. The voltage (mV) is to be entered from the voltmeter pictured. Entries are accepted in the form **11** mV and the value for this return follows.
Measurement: **200** mV
